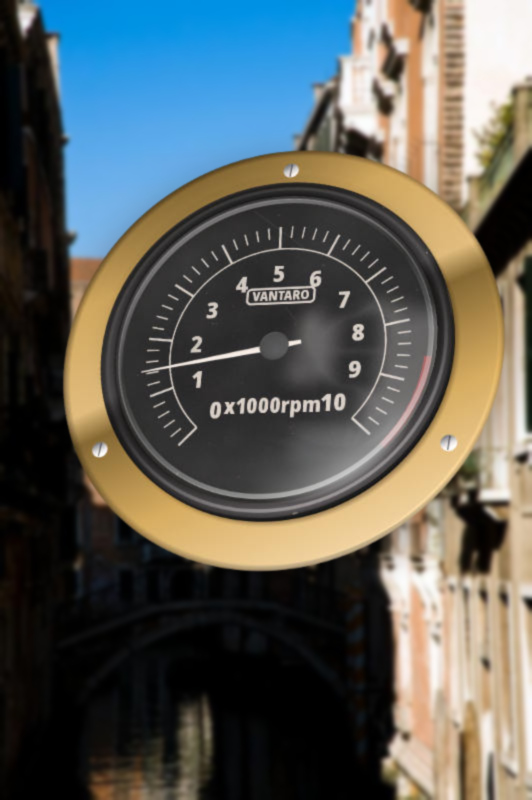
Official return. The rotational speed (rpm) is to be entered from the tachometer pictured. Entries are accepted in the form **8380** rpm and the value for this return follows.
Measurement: **1400** rpm
